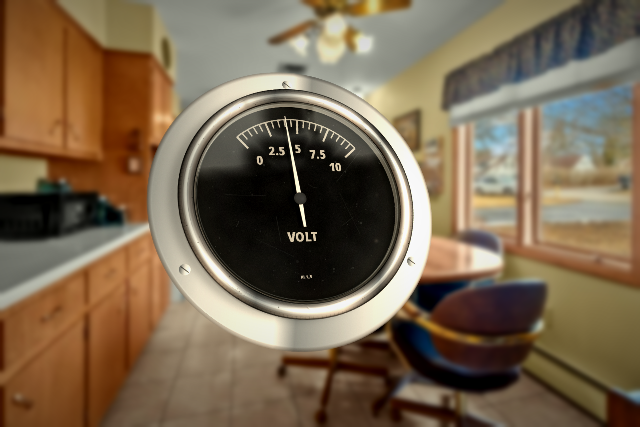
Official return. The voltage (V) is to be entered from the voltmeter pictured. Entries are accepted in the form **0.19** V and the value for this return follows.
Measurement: **4** V
